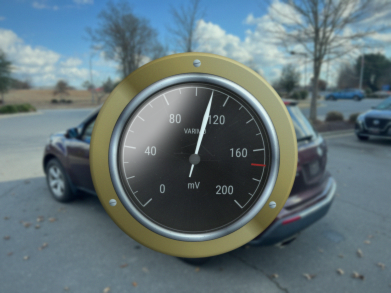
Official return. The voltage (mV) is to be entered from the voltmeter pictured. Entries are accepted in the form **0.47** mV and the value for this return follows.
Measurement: **110** mV
